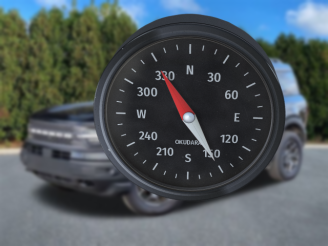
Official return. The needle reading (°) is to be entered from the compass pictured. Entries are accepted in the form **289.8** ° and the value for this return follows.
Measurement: **330** °
